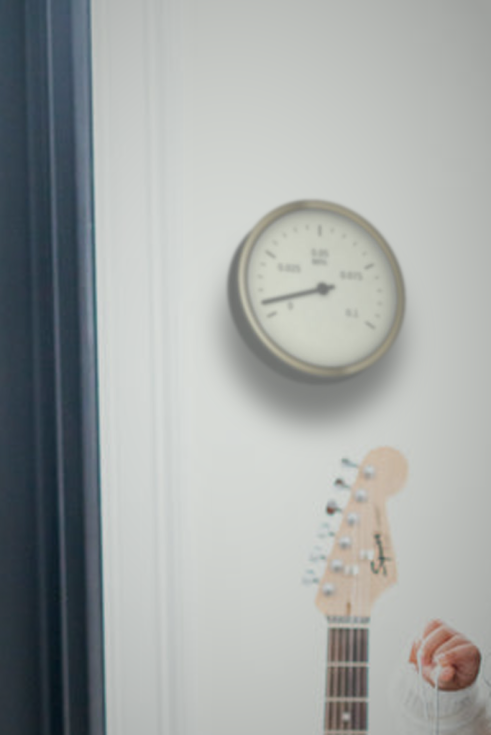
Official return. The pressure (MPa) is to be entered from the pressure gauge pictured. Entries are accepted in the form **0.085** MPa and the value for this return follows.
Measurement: **0.005** MPa
